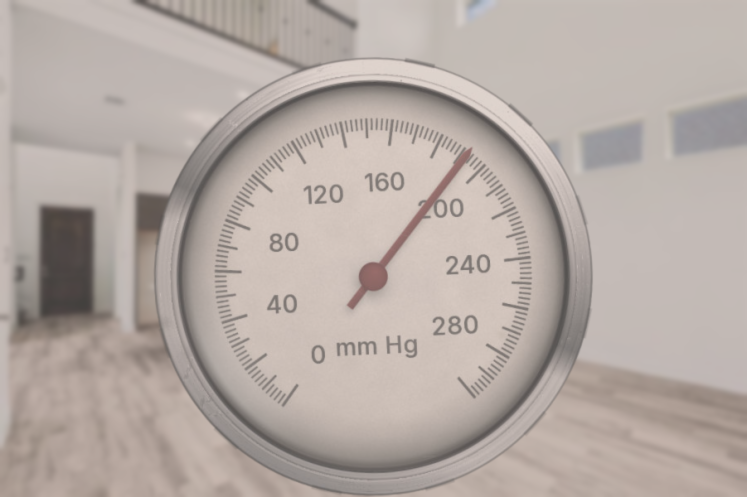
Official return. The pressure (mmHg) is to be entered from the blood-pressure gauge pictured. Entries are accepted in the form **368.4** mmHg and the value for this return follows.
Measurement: **192** mmHg
